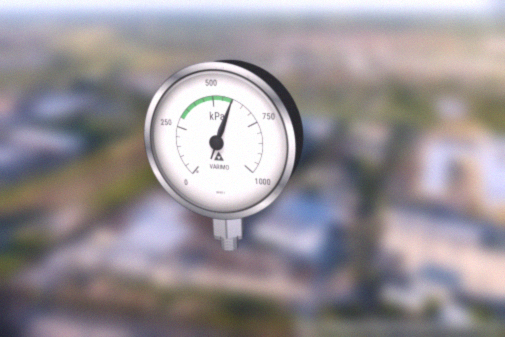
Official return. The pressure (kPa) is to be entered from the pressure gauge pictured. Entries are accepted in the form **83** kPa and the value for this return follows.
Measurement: **600** kPa
